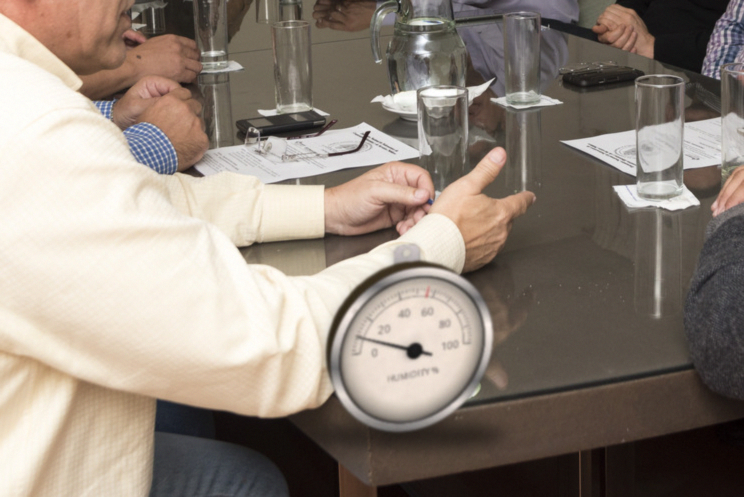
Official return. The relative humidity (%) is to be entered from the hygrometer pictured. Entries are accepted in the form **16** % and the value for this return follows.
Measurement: **10** %
